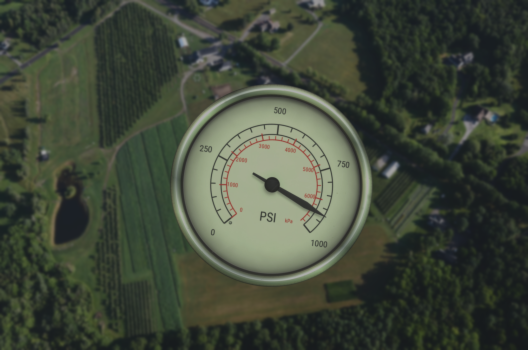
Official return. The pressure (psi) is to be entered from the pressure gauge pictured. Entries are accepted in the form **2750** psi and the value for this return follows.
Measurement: **925** psi
